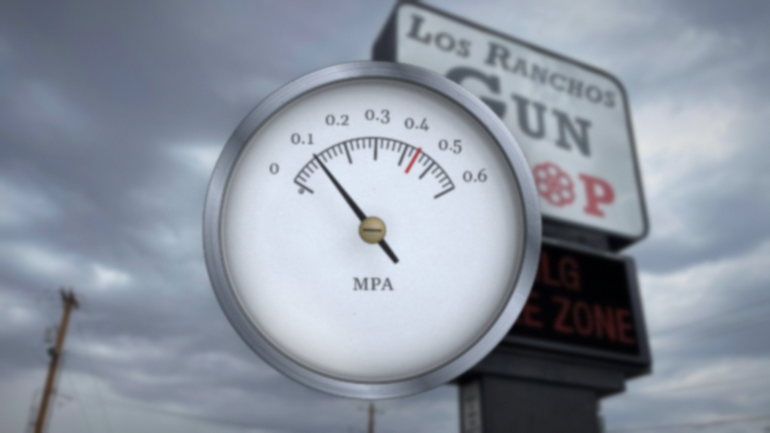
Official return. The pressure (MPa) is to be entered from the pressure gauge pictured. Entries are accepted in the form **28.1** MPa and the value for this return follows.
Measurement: **0.1** MPa
